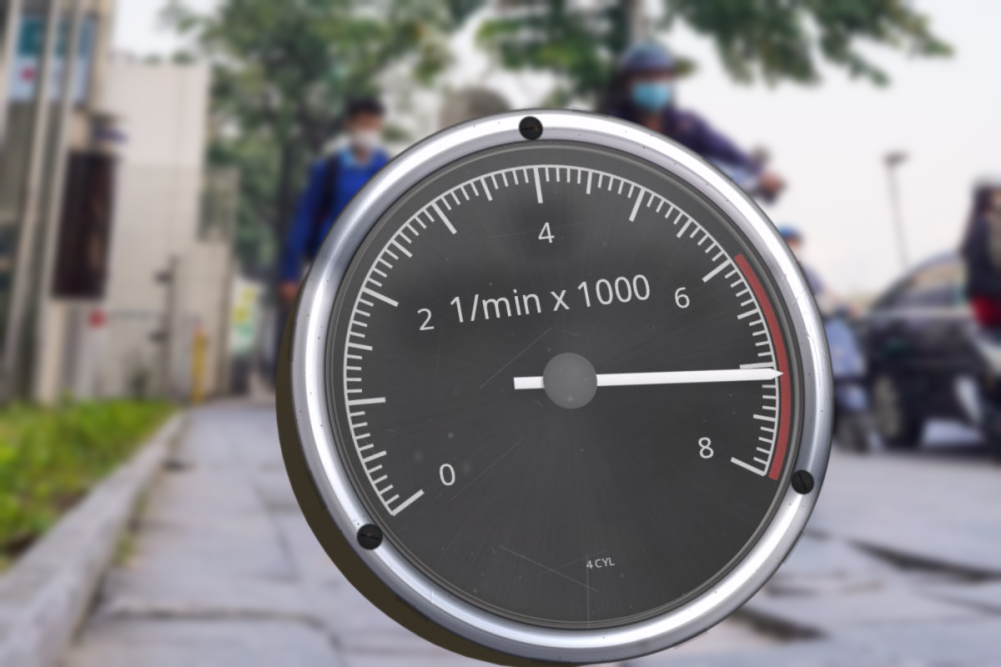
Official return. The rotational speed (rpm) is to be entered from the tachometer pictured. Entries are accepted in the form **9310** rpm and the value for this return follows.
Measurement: **7100** rpm
